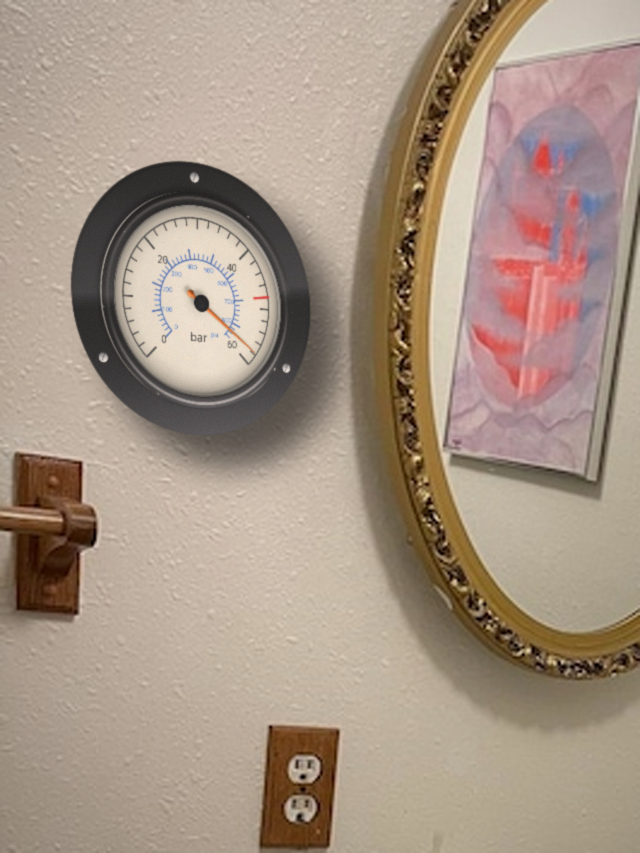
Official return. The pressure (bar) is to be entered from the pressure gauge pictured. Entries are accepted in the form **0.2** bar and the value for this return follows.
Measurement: **58** bar
